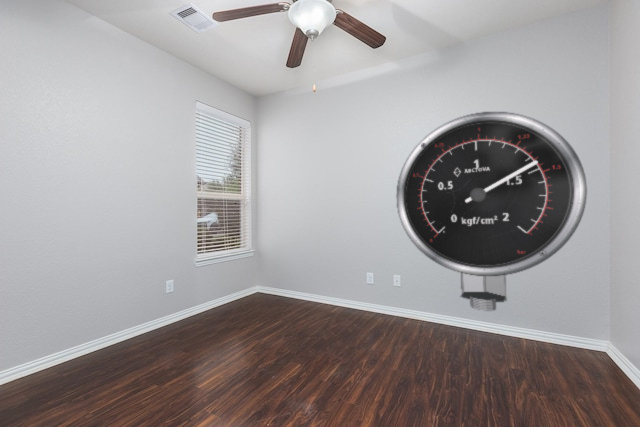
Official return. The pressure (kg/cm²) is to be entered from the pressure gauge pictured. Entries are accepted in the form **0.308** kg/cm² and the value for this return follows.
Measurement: **1.45** kg/cm²
